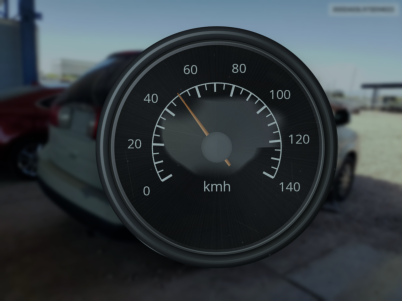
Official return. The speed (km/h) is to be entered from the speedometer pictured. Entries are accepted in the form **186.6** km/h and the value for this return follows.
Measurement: **50** km/h
